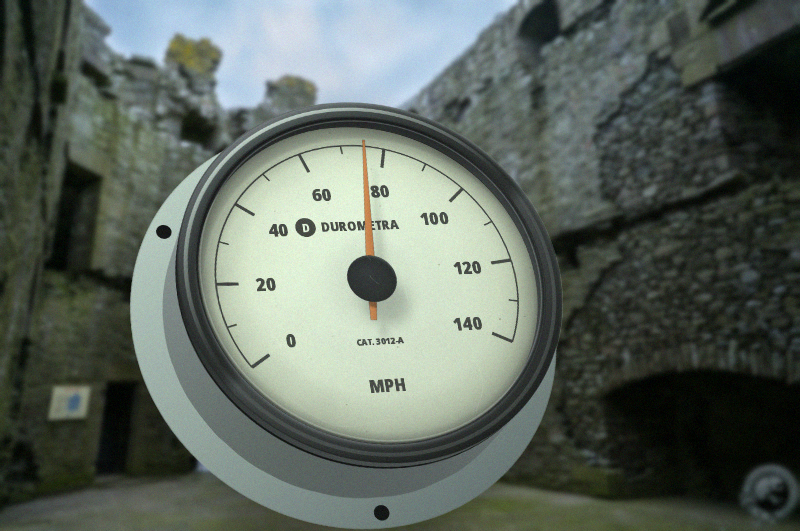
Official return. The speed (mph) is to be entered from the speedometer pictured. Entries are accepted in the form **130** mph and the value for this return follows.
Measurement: **75** mph
